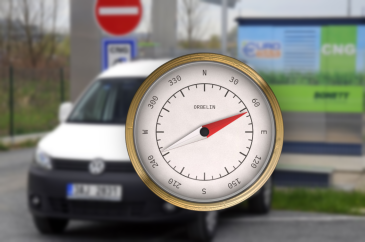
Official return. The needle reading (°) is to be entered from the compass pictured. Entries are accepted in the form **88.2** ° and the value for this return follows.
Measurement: **65** °
